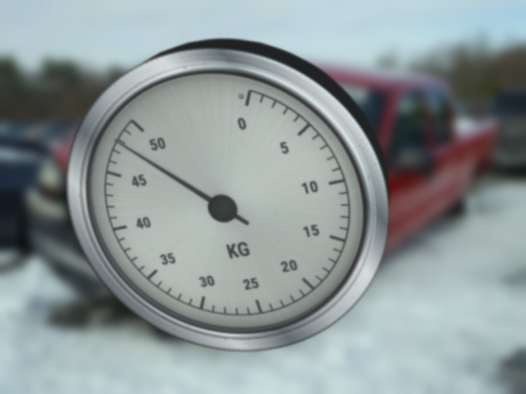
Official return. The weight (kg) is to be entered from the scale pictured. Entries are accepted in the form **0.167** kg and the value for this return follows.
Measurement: **48** kg
